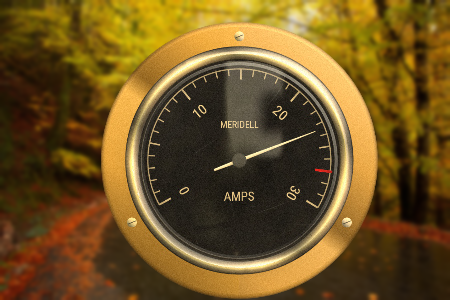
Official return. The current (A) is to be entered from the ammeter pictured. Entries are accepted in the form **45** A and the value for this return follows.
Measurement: **23.5** A
